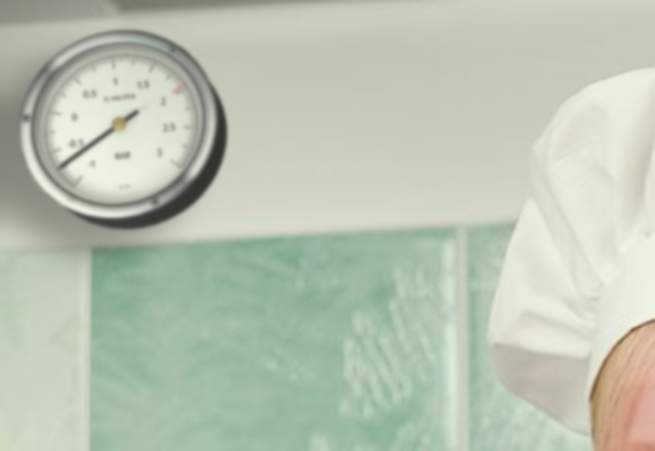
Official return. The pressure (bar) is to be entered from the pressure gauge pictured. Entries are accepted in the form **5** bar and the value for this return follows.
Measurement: **-0.75** bar
